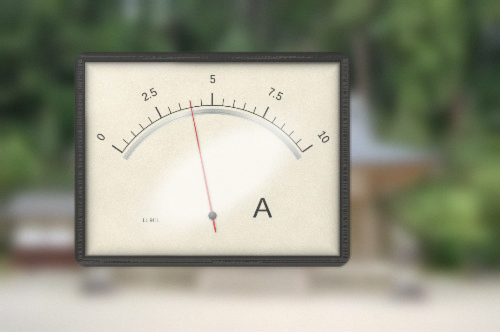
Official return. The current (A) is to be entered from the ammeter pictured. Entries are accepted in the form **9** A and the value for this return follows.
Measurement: **4** A
